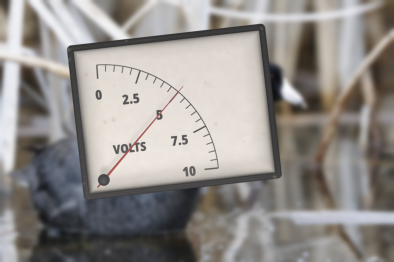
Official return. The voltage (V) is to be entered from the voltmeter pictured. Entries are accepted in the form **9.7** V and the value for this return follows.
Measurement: **5** V
